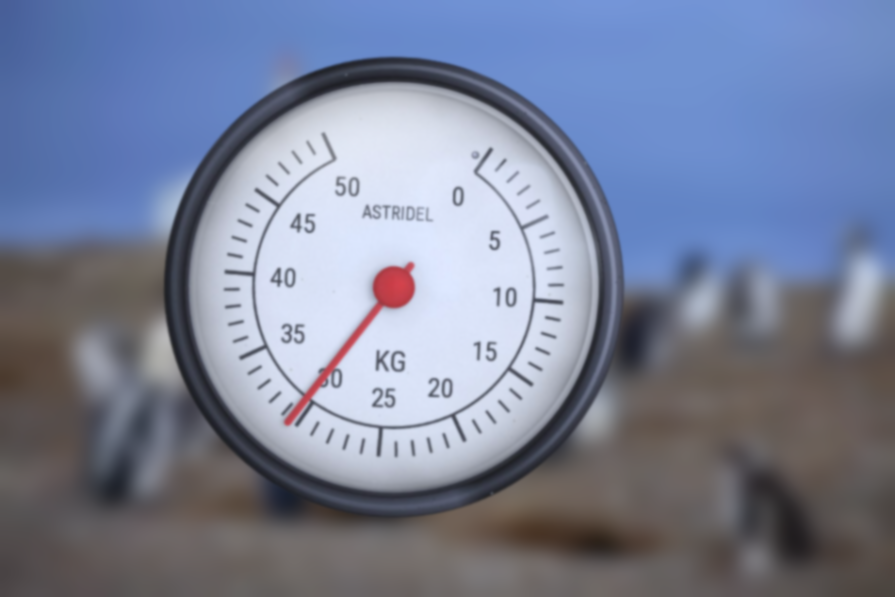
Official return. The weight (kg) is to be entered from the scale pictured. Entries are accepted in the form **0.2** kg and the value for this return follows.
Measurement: **30.5** kg
